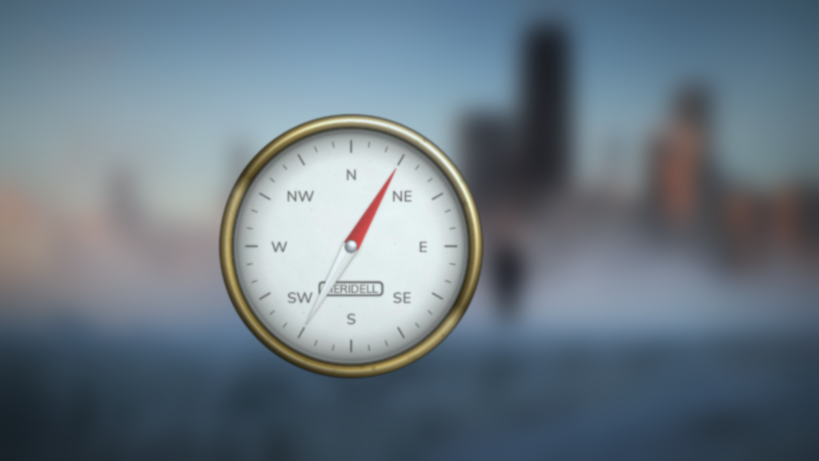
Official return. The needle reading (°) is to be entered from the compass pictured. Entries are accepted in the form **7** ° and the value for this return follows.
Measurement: **30** °
